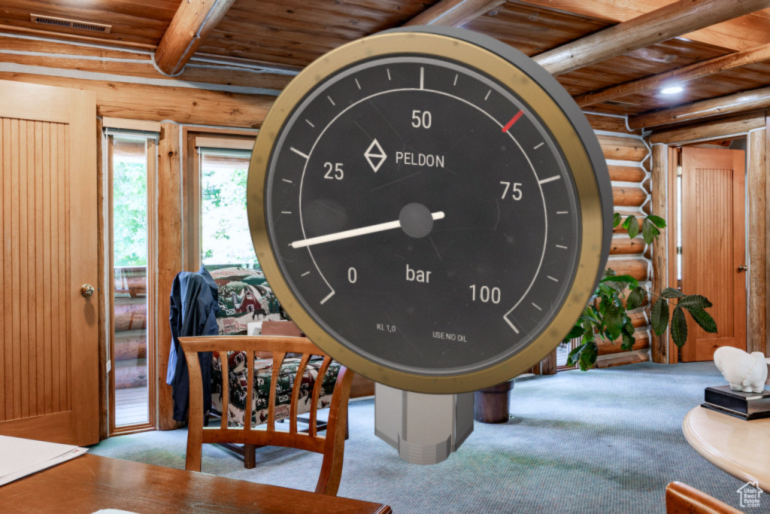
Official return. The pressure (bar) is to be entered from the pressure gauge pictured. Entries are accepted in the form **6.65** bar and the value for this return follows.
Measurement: **10** bar
